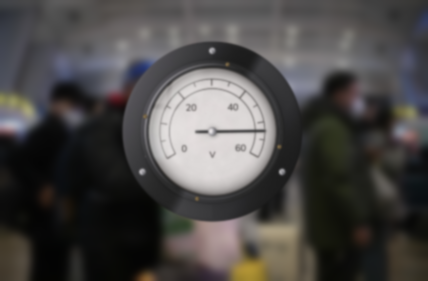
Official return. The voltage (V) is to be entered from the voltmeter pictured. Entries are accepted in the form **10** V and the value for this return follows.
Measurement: **52.5** V
